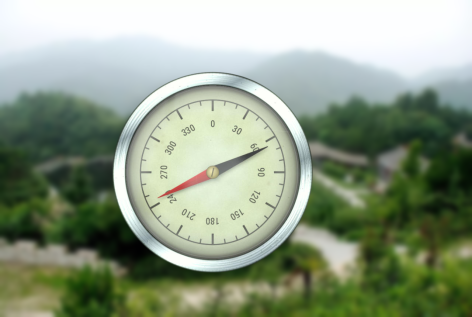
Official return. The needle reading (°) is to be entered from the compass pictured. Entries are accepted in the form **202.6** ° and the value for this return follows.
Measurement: **245** °
